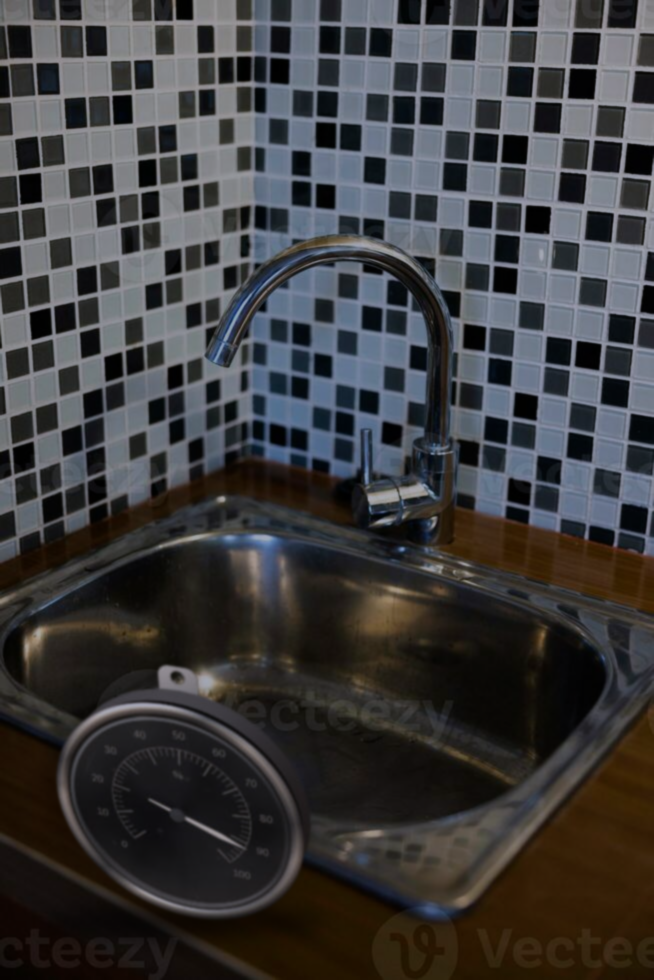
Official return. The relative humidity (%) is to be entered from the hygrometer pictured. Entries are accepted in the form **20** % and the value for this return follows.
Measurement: **90** %
